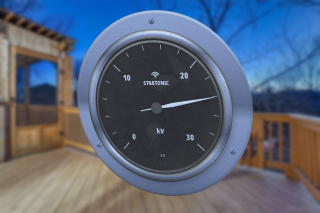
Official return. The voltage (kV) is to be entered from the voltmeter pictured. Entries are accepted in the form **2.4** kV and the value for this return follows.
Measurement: **24** kV
